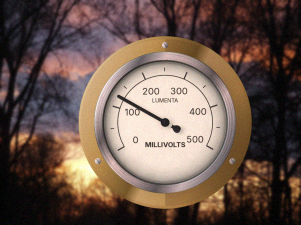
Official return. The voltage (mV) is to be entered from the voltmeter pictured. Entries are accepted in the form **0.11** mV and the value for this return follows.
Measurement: **125** mV
